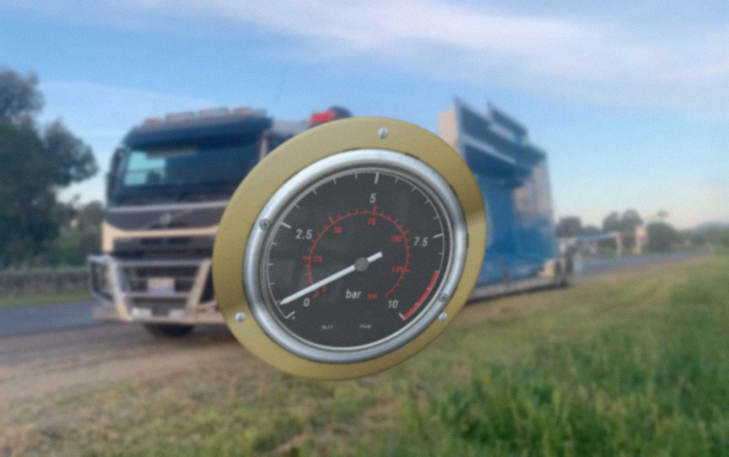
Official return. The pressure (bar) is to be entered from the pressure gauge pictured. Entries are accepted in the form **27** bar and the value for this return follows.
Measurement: **0.5** bar
